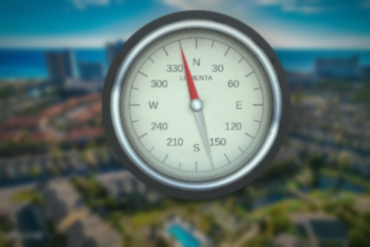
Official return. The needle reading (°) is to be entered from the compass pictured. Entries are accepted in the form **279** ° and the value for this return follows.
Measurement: **345** °
